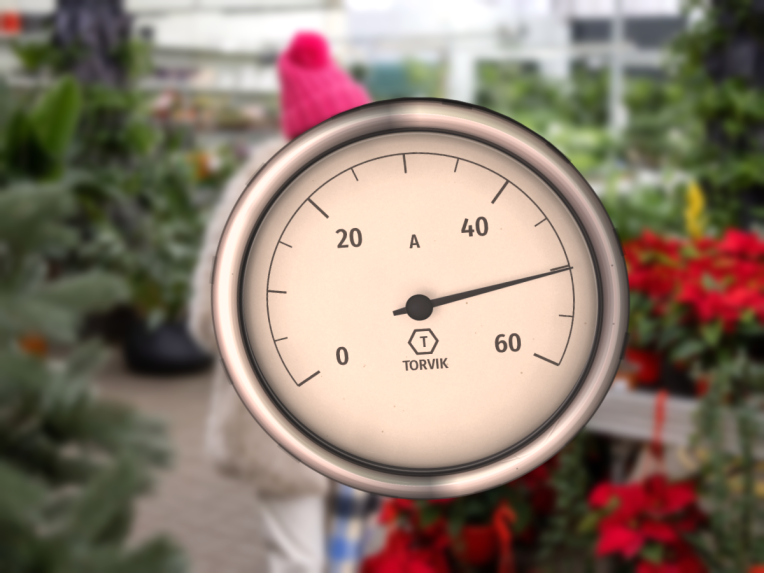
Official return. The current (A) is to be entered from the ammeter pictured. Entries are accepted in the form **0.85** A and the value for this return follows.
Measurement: **50** A
